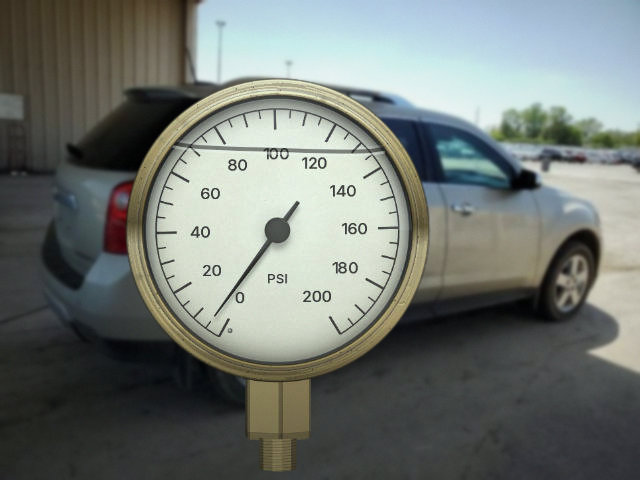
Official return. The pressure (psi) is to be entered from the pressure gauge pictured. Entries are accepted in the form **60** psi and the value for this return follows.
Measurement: **5** psi
